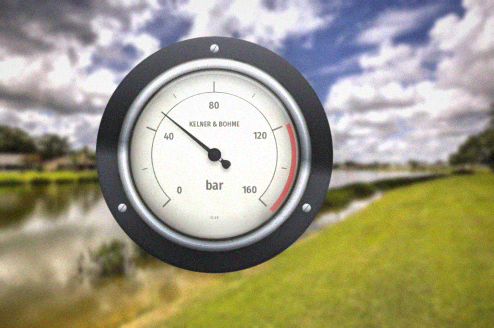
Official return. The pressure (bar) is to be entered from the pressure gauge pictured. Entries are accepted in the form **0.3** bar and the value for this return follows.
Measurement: **50** bar
